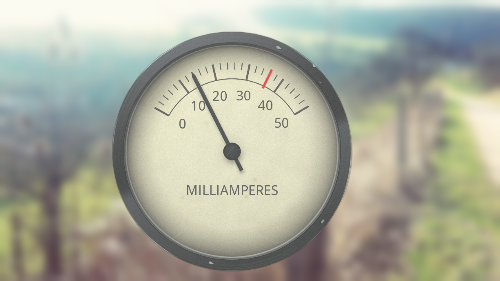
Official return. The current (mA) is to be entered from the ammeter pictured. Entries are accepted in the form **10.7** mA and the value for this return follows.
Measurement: **14** mA
